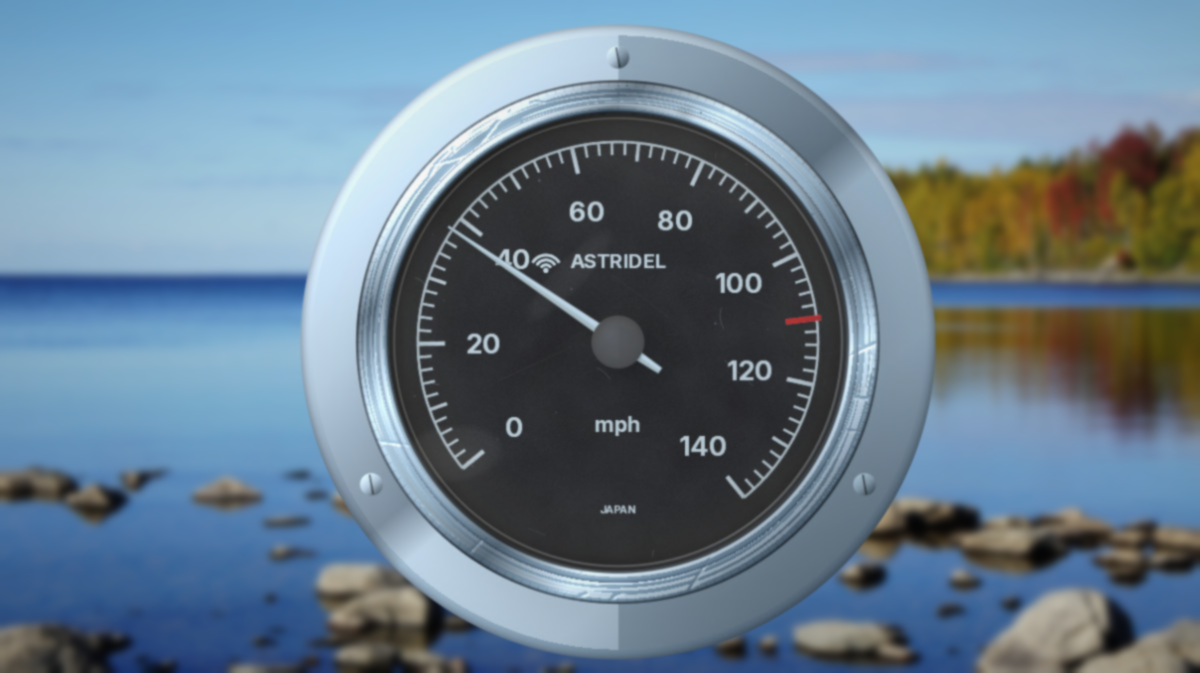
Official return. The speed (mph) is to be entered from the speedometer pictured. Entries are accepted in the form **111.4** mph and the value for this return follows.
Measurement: **38** mph
